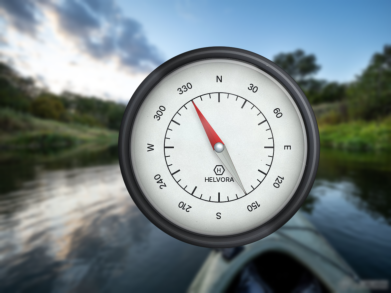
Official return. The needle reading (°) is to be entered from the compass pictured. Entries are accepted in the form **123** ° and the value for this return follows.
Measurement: **330** °
